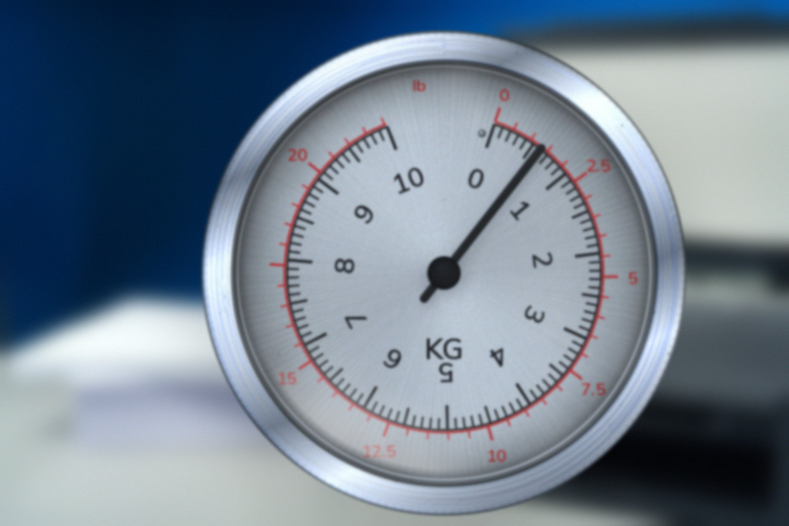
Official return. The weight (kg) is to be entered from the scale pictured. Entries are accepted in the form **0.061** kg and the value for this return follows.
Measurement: **0.6** kg
